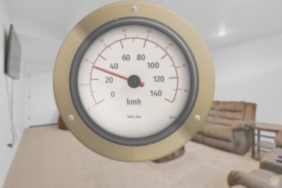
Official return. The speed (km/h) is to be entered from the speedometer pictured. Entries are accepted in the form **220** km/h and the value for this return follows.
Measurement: **30** km/h
